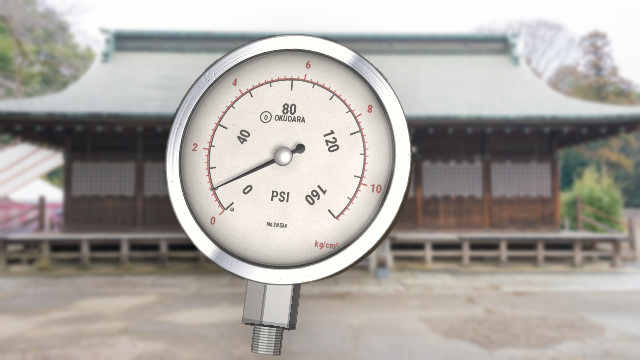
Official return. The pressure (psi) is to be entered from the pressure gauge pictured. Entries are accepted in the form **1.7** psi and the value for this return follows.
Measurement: **10** psi
